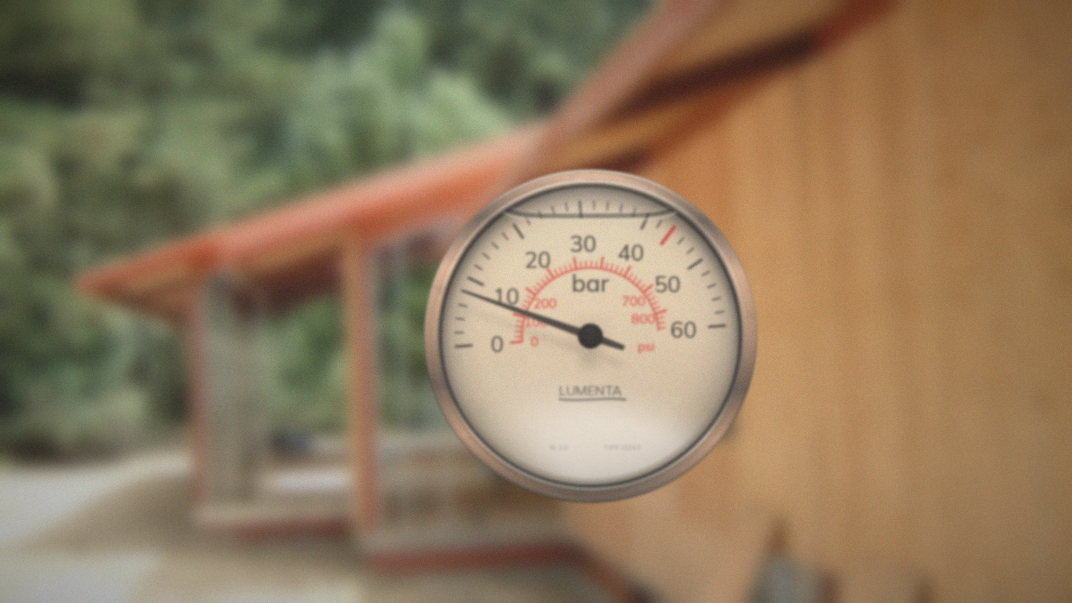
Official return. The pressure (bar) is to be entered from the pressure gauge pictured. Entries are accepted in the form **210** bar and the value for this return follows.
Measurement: **8** bar
